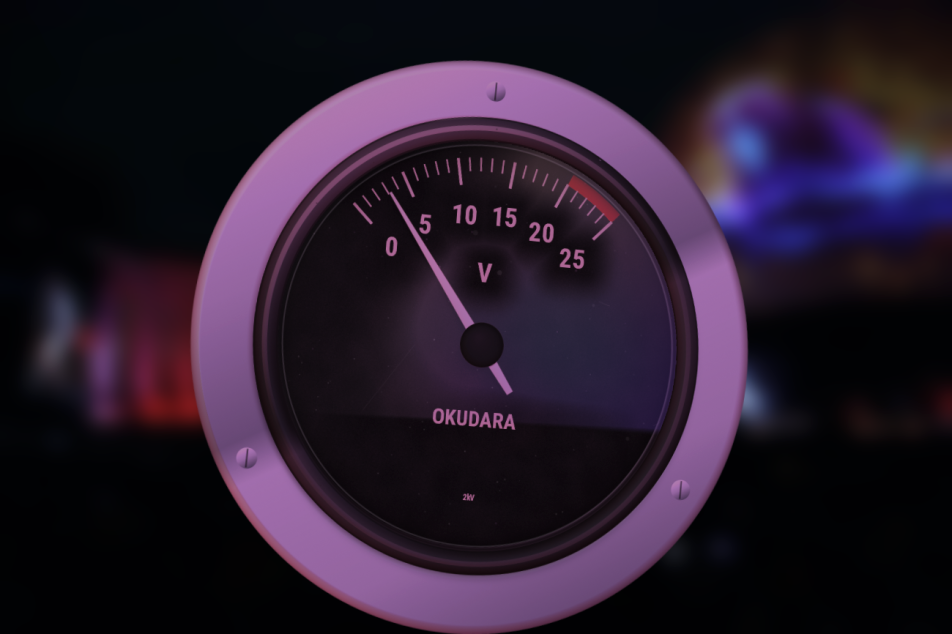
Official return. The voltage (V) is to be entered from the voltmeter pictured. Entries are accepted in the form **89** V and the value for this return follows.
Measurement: **3** V
